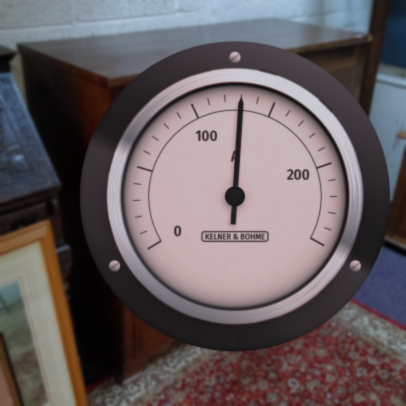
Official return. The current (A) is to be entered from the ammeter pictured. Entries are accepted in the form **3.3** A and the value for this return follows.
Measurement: **130** A
